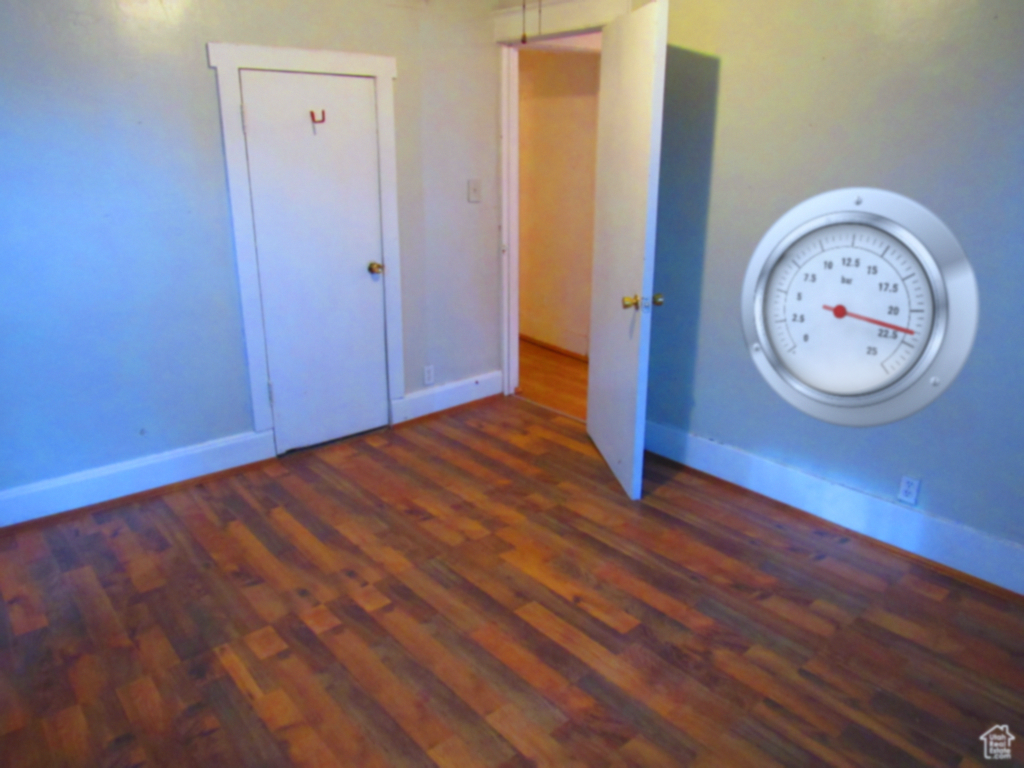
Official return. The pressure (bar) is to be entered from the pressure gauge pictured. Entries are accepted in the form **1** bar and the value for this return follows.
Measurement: **21.5** bar
